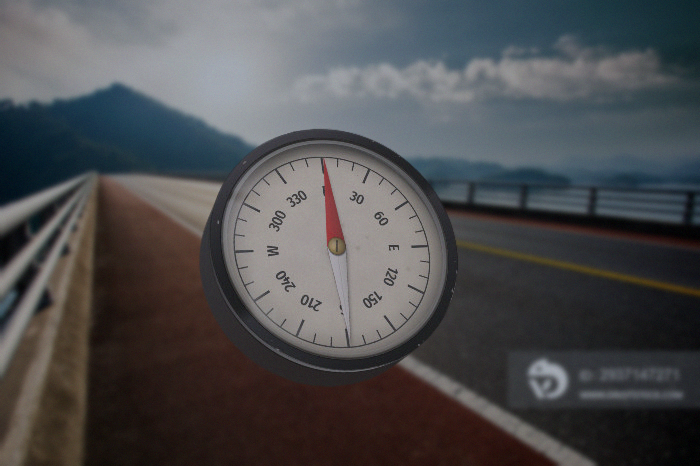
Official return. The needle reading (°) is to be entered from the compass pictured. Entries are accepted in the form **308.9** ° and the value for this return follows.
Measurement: **0** °
